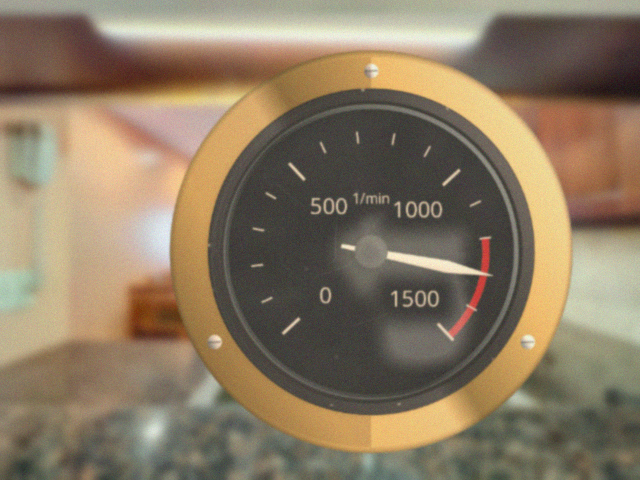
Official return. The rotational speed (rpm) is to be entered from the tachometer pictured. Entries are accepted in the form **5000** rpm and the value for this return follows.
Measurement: **1300** rpm
